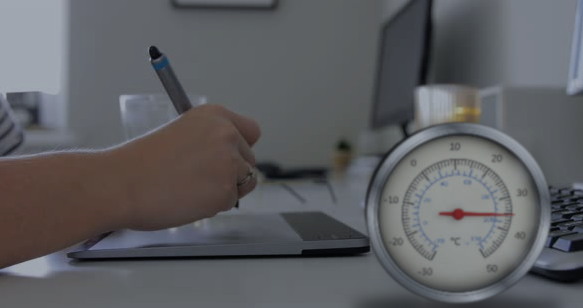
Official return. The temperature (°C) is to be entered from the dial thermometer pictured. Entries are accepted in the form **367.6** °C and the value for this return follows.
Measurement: **35** °C
